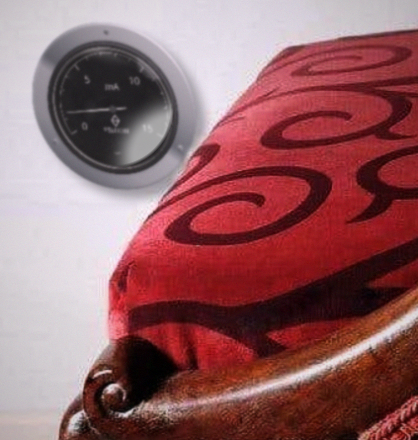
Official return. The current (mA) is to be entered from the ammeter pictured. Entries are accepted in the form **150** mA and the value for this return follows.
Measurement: **1.5** mA
